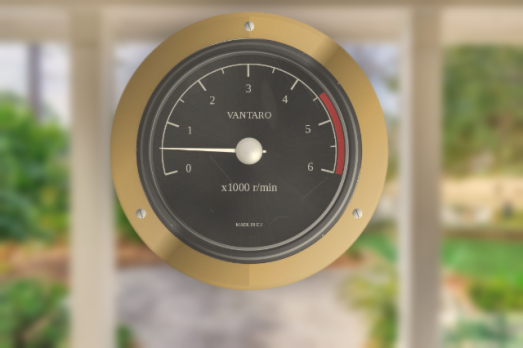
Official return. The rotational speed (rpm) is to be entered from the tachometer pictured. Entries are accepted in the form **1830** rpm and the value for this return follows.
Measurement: **500** rpm
